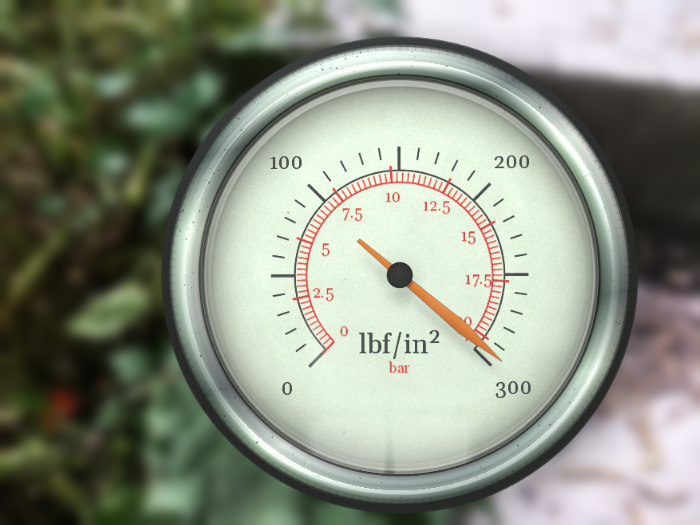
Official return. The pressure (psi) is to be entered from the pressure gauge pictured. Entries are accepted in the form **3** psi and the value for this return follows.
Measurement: **295** psi
